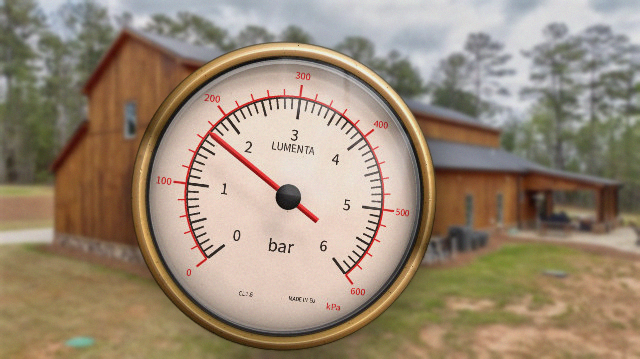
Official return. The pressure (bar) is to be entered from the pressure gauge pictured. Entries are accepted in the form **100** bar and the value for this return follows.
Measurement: **1.7** bar
